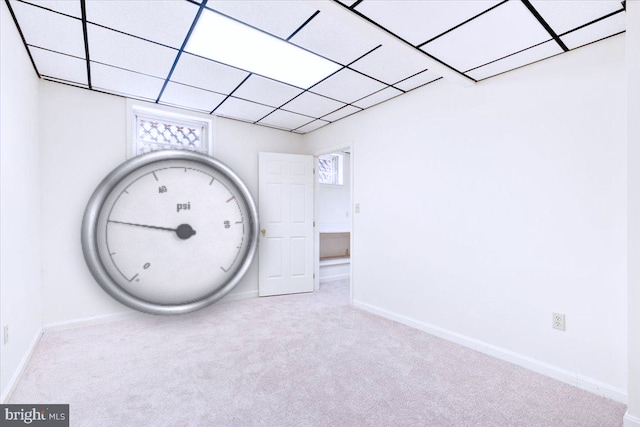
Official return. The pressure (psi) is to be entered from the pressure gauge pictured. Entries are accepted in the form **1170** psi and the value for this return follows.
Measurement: **20** psi
